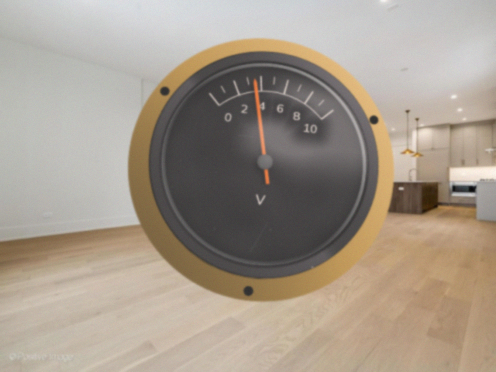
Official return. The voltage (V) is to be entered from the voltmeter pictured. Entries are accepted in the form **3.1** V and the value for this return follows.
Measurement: **3.5** V
